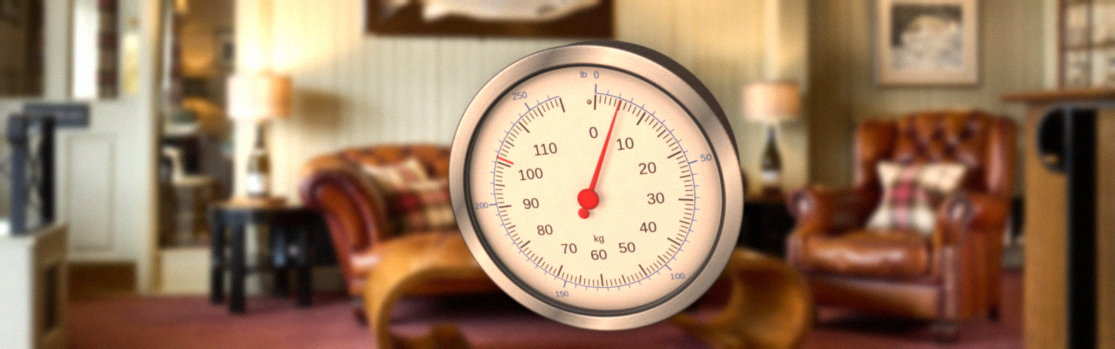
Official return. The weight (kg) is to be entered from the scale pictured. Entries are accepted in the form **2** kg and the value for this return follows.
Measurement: **5** kg
